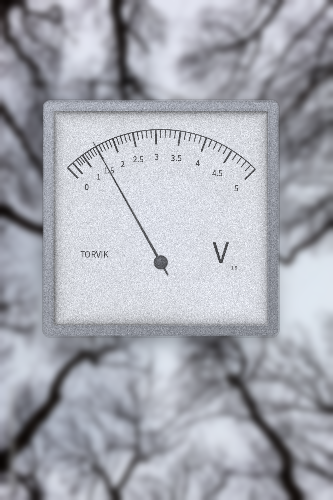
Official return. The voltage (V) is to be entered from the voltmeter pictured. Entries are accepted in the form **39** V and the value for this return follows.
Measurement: **1.5** V
